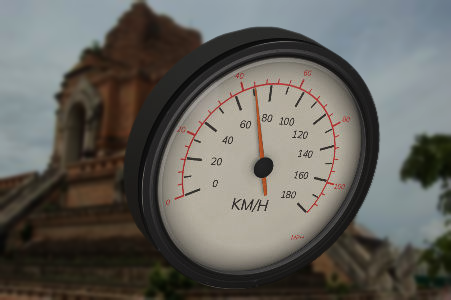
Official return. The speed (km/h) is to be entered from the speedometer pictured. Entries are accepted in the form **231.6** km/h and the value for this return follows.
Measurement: **70** km/h
